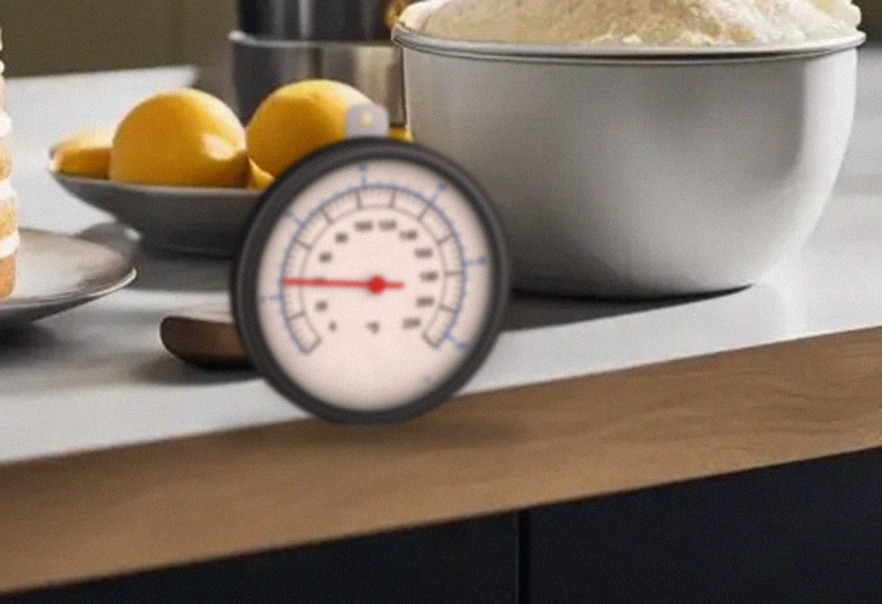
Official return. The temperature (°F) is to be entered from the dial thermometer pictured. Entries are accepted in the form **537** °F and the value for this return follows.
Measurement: **40** °F
